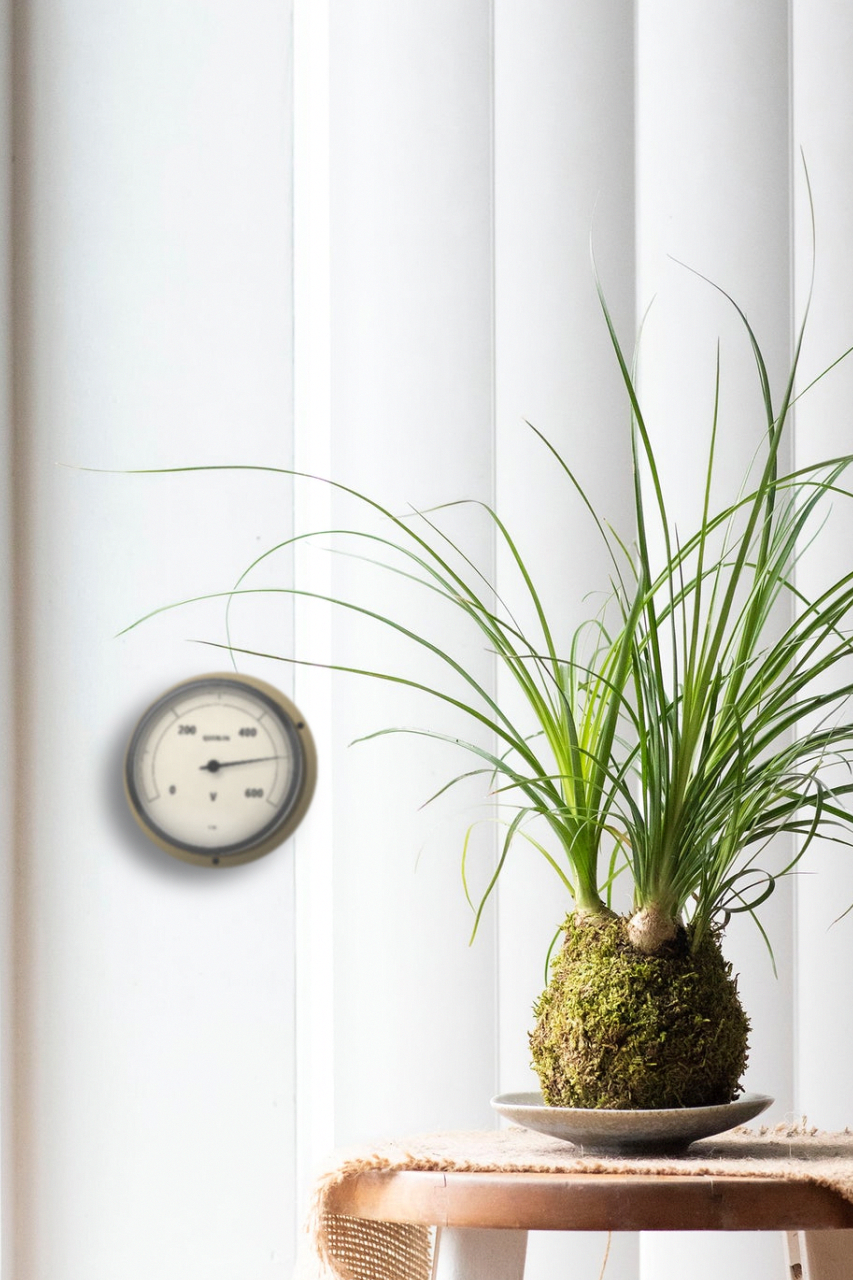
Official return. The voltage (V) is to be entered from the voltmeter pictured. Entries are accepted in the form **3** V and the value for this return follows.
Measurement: **500** V
